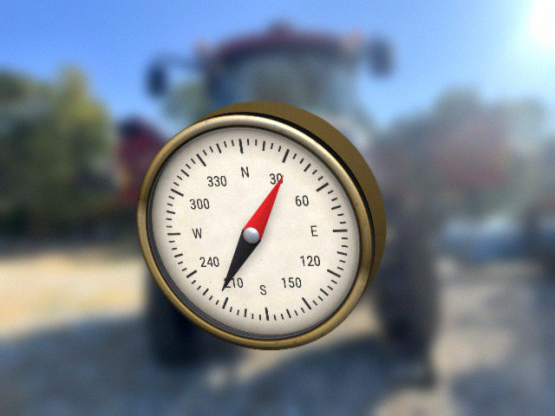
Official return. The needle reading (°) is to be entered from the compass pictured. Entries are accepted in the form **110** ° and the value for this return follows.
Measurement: **35** °
